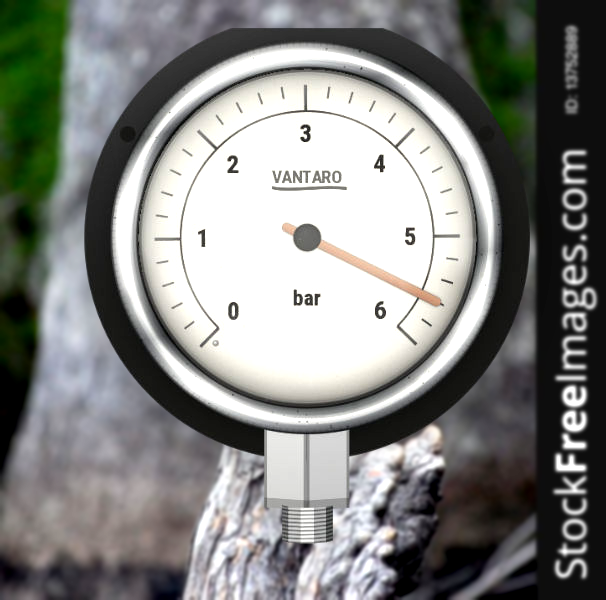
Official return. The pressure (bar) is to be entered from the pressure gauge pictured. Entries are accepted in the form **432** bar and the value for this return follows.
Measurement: **5.6** bar
